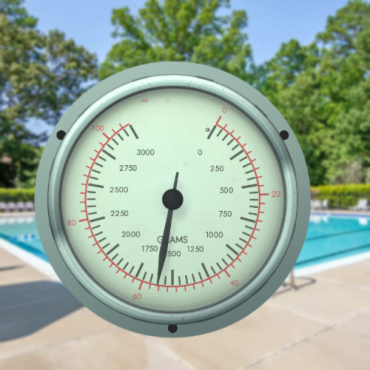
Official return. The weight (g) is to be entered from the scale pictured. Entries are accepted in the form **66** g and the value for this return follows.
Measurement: **1600** g
